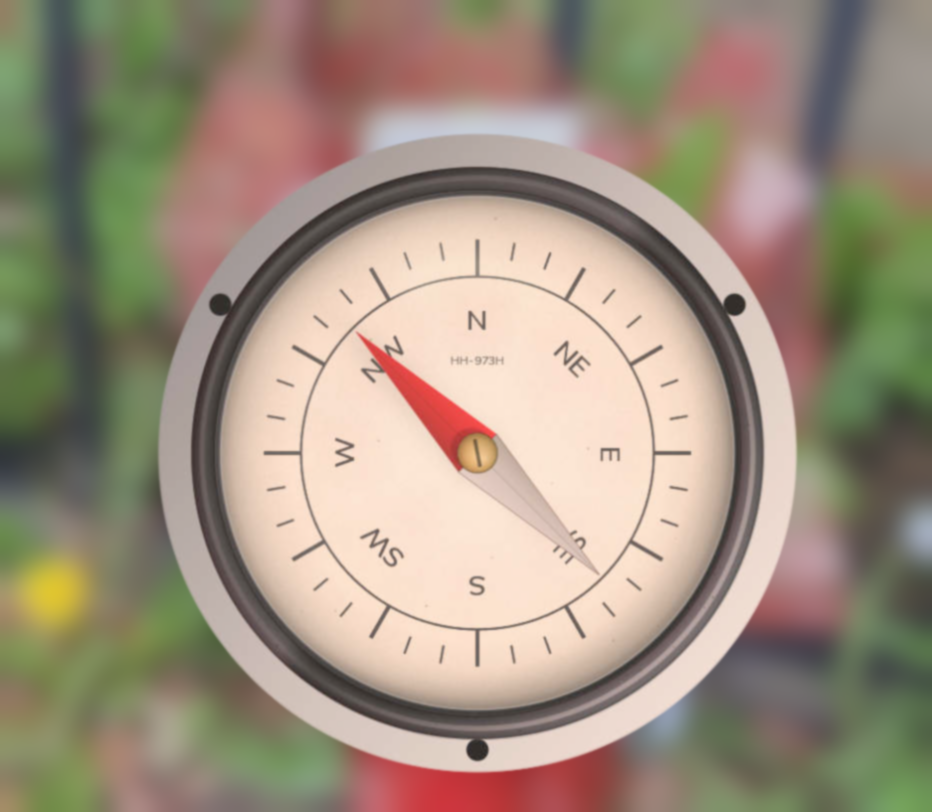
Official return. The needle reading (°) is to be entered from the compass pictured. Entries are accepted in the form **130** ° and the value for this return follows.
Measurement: **315** °
